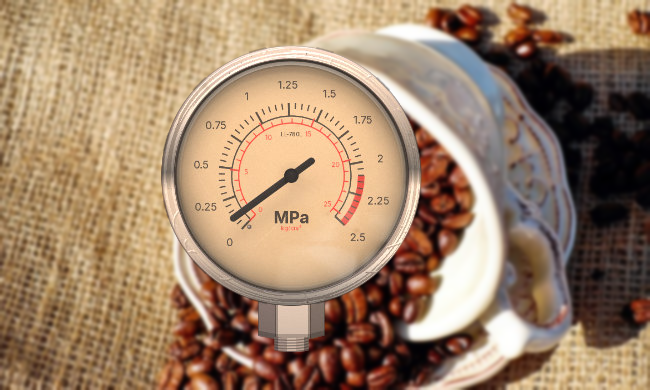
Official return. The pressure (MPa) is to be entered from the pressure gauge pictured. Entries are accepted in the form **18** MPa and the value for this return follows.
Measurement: **0.1** MPa
